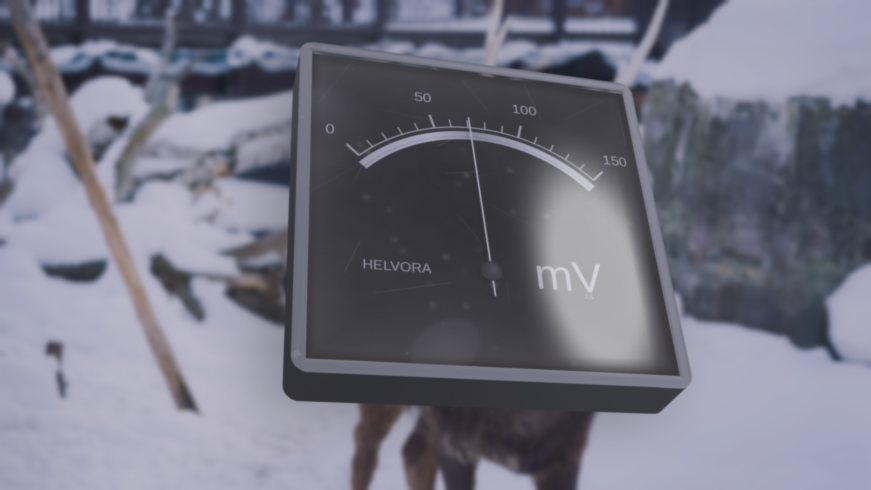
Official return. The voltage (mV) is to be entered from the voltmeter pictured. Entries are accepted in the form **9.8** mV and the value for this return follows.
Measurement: **70** mV
